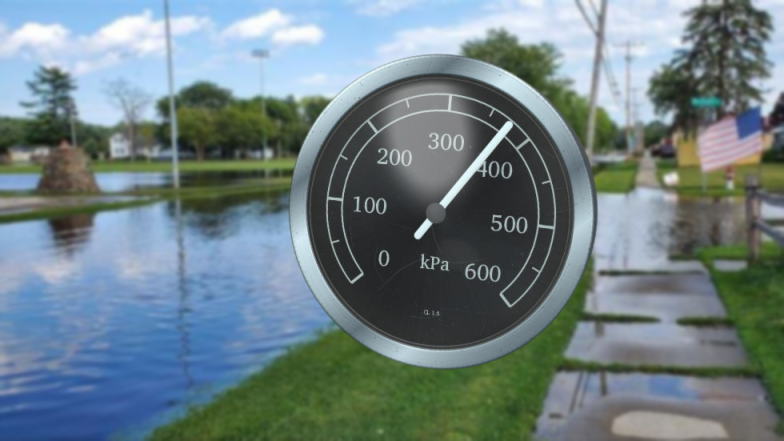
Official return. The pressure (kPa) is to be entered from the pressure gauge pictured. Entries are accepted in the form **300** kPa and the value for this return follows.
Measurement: **375** kPa
